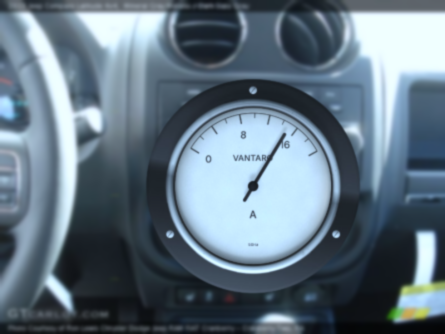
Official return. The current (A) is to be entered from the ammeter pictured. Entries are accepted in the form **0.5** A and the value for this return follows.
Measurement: **15** A
